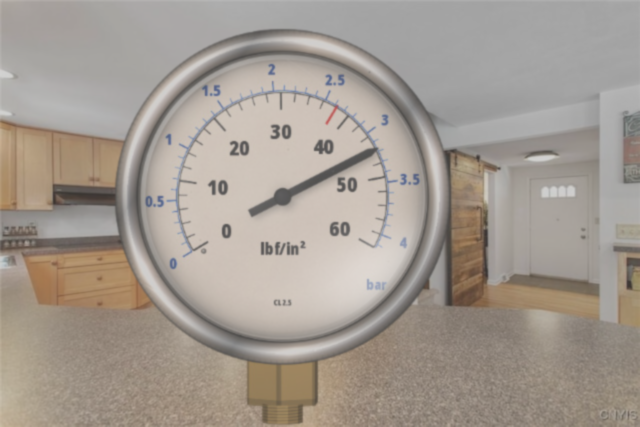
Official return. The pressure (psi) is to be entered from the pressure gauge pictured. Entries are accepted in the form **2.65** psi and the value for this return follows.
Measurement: **46** psi
